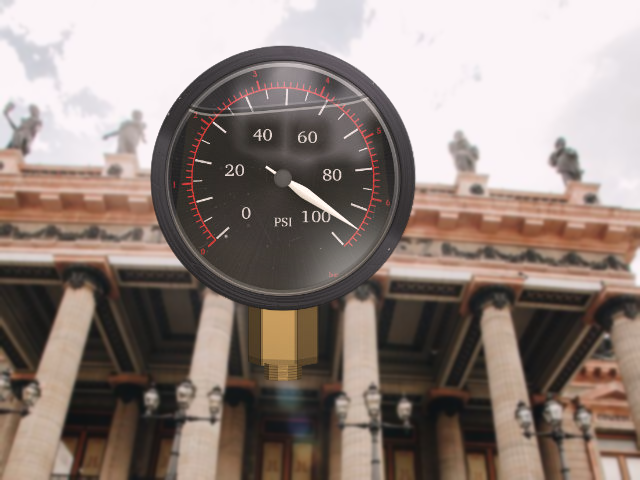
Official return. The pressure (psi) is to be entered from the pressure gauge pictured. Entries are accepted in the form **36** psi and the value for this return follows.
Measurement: **95** psi
